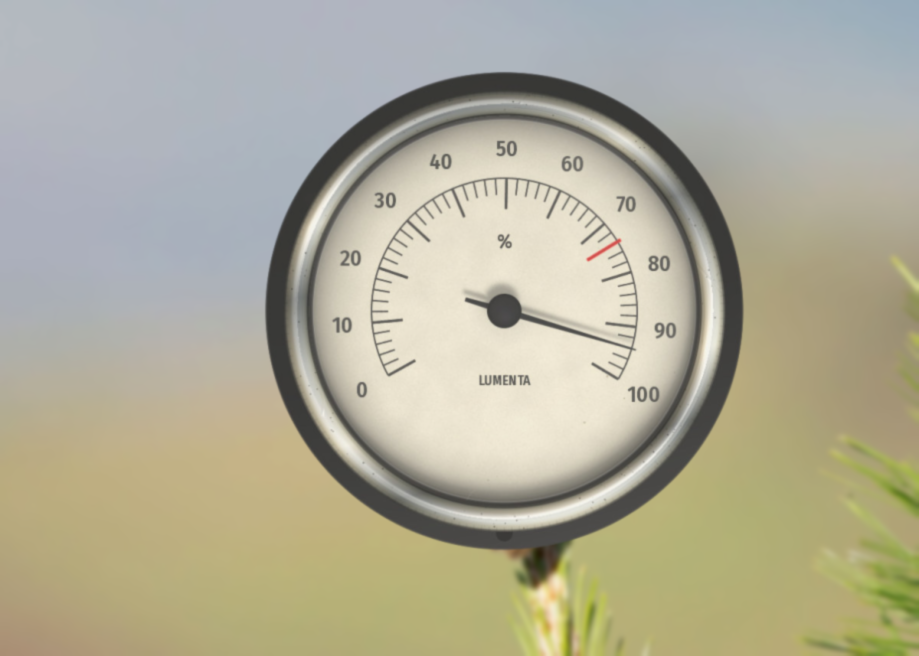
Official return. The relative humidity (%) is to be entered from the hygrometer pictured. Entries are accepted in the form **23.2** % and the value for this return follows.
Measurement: **94** %
